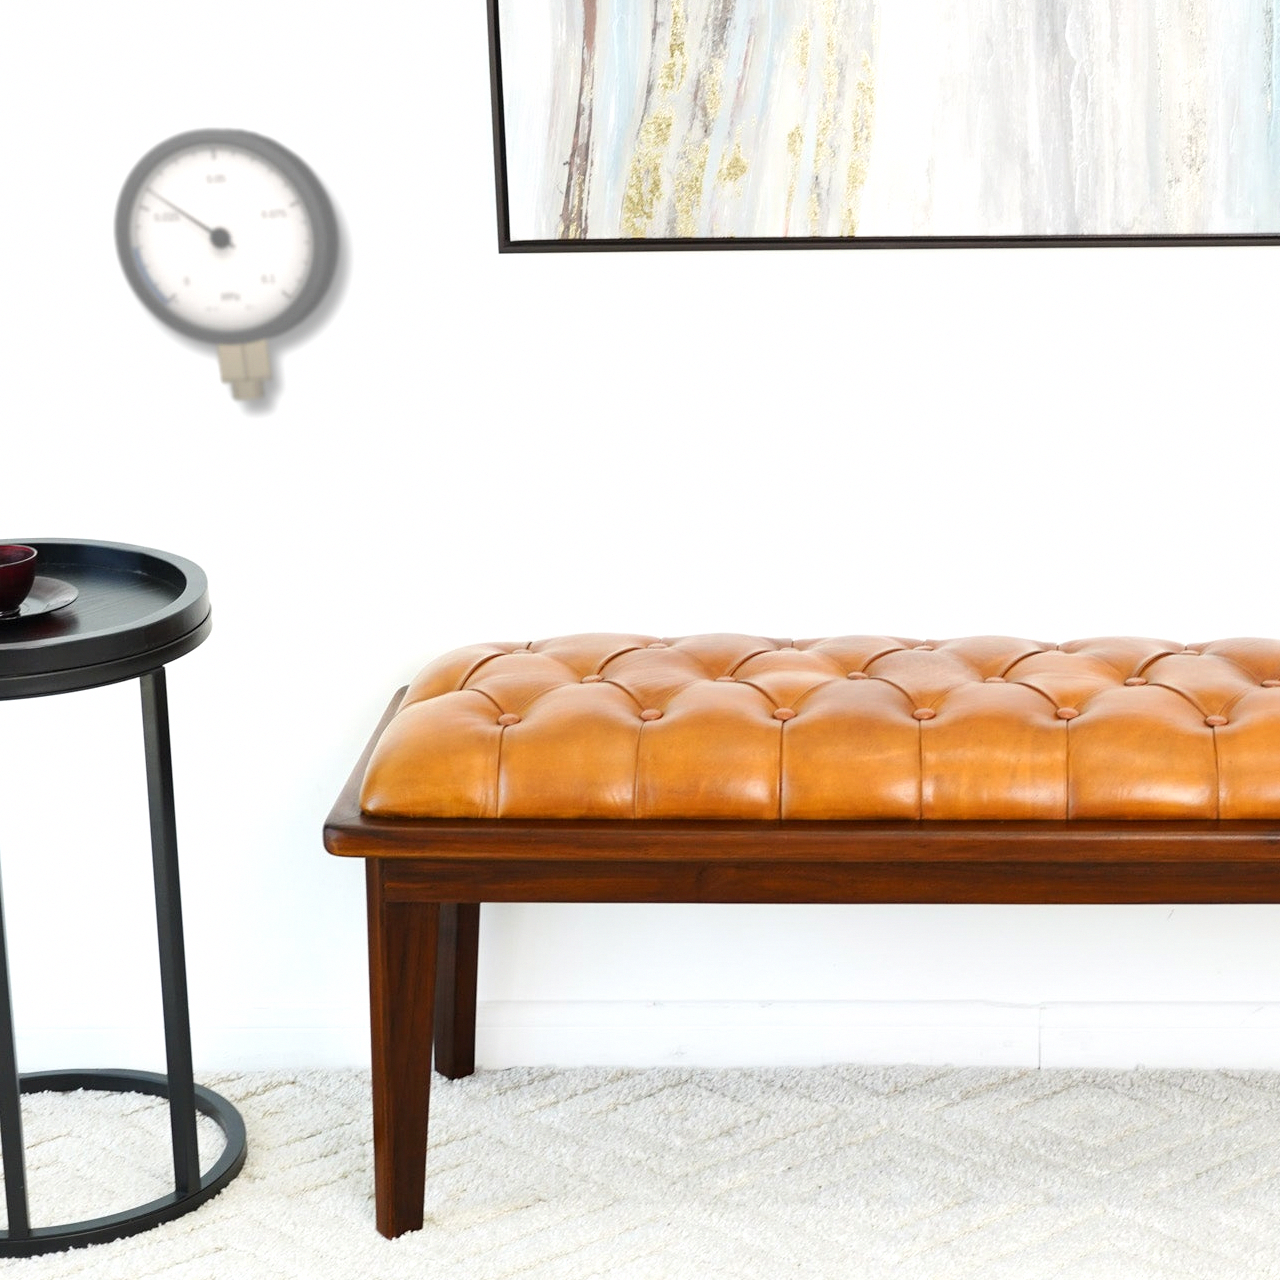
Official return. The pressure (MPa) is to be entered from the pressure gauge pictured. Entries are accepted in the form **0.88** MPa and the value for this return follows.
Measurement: **0.03** MPa
